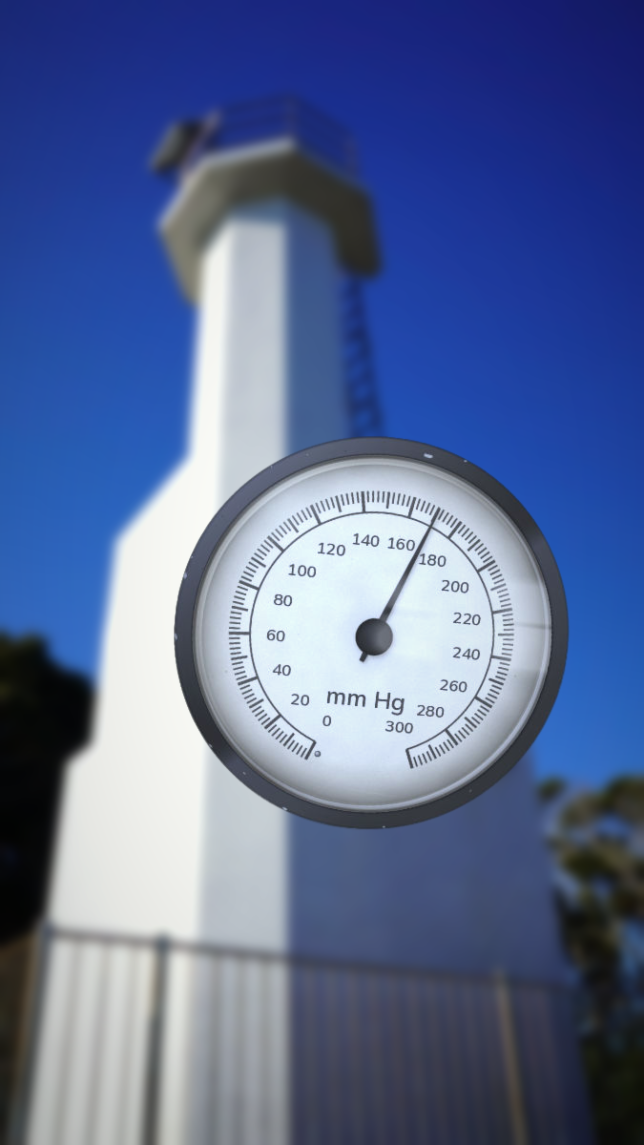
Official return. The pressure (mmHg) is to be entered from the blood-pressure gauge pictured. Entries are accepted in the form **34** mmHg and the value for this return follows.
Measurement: **170** mmHg
